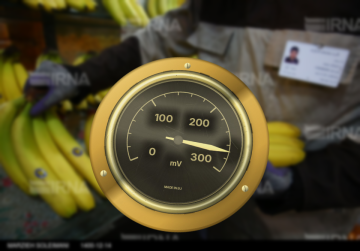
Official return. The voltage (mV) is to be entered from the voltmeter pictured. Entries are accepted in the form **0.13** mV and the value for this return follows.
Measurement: **270** mV
